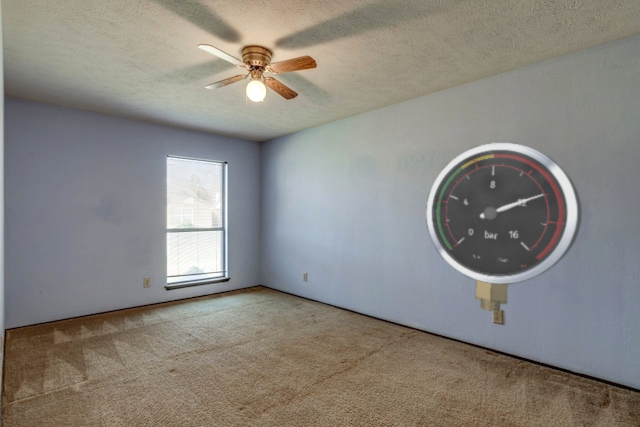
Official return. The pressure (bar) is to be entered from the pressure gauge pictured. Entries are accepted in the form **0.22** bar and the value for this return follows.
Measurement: **12** bar
